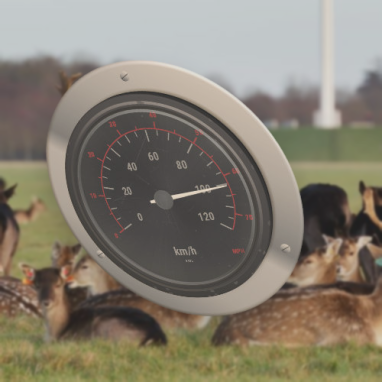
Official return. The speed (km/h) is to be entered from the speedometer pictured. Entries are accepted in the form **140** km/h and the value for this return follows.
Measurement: **100** km/h
